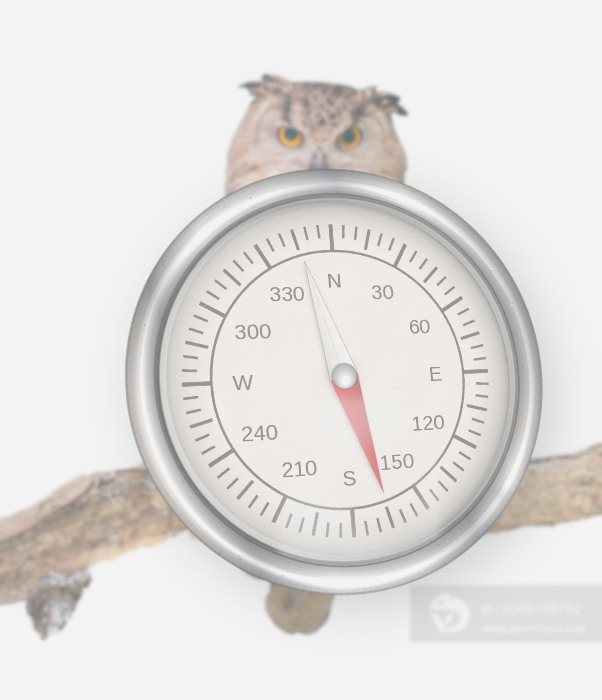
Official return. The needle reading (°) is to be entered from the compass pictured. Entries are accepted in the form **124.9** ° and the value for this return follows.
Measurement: **165** °
